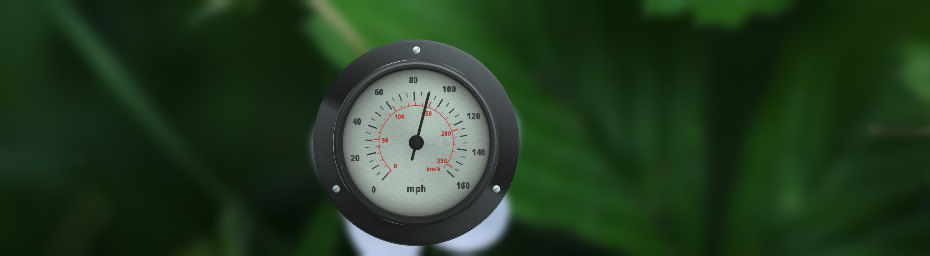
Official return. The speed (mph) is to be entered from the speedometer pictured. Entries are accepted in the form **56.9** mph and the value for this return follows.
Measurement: **90** mph
